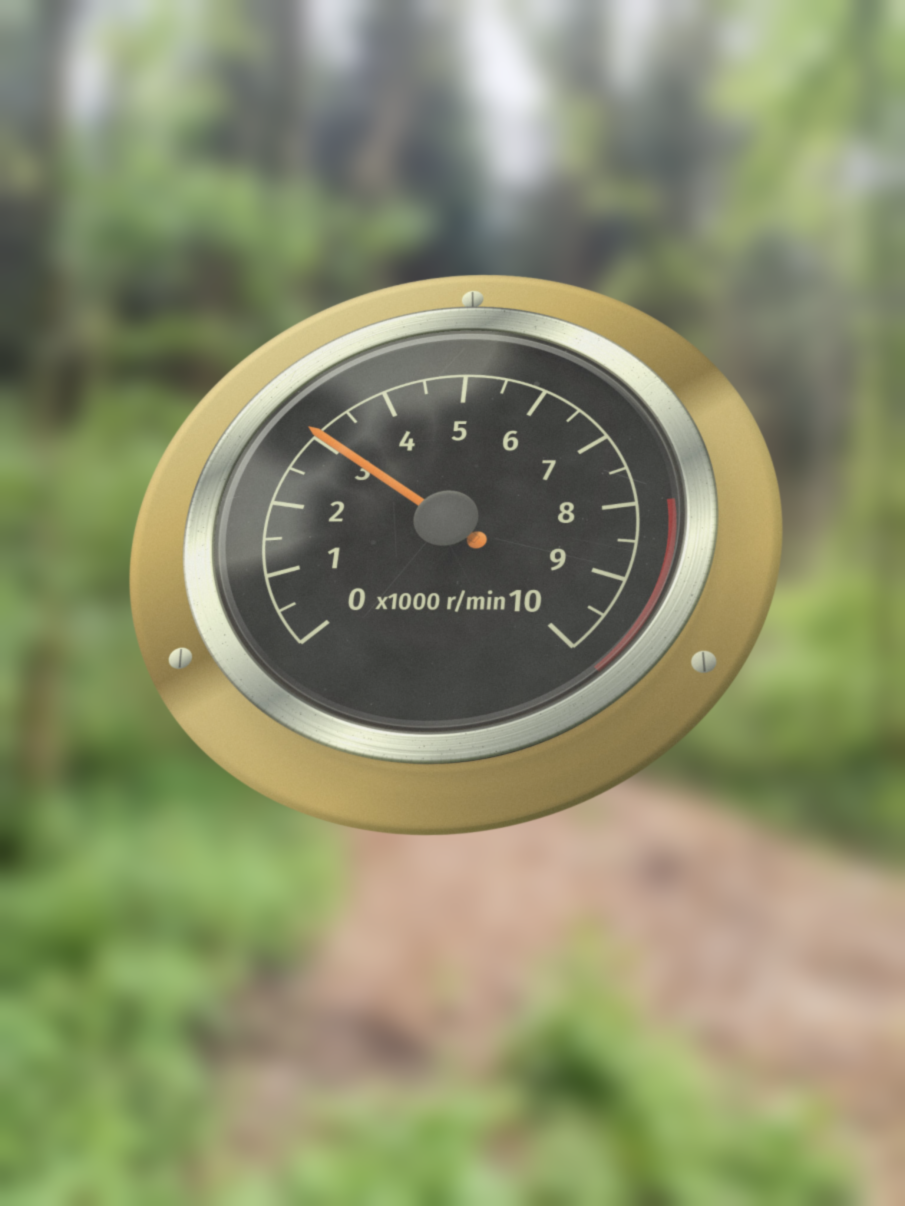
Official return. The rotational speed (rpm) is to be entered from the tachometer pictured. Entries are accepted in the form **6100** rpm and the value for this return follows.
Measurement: **3000** rpm
